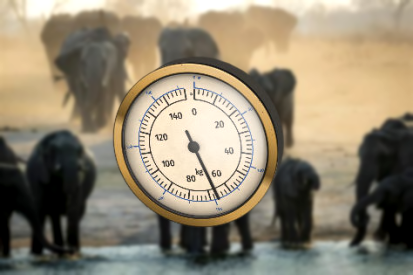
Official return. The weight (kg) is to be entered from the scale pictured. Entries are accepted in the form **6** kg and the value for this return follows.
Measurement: **66** kg
